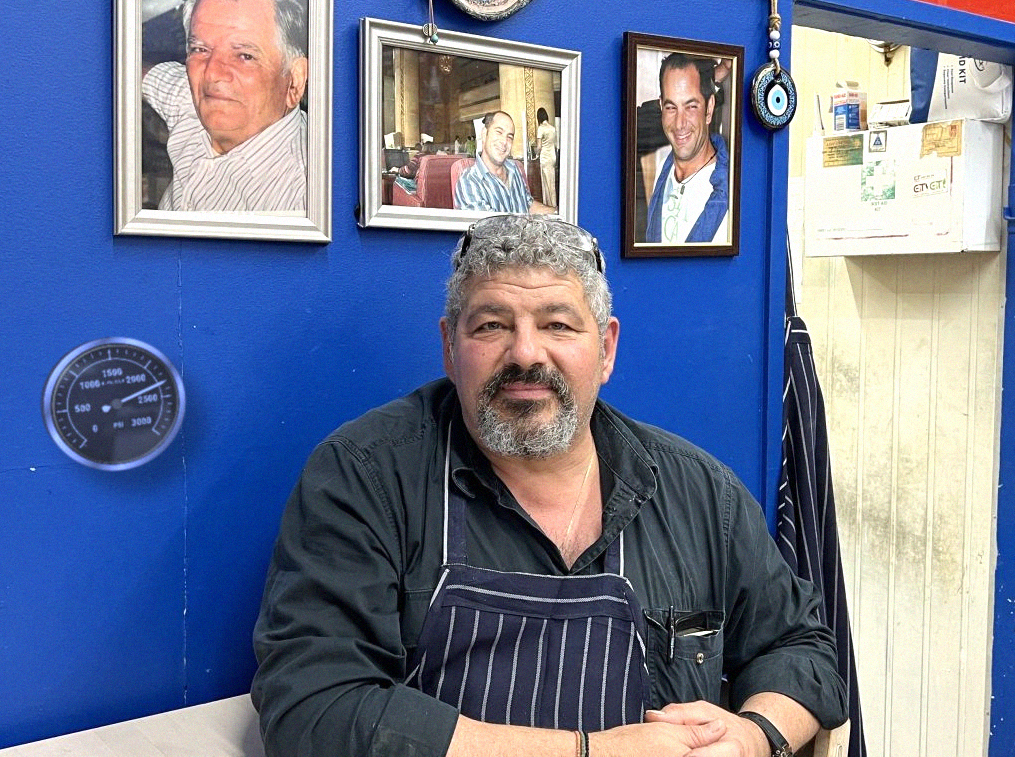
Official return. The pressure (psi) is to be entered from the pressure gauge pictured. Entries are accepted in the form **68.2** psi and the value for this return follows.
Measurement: **2300** psi
